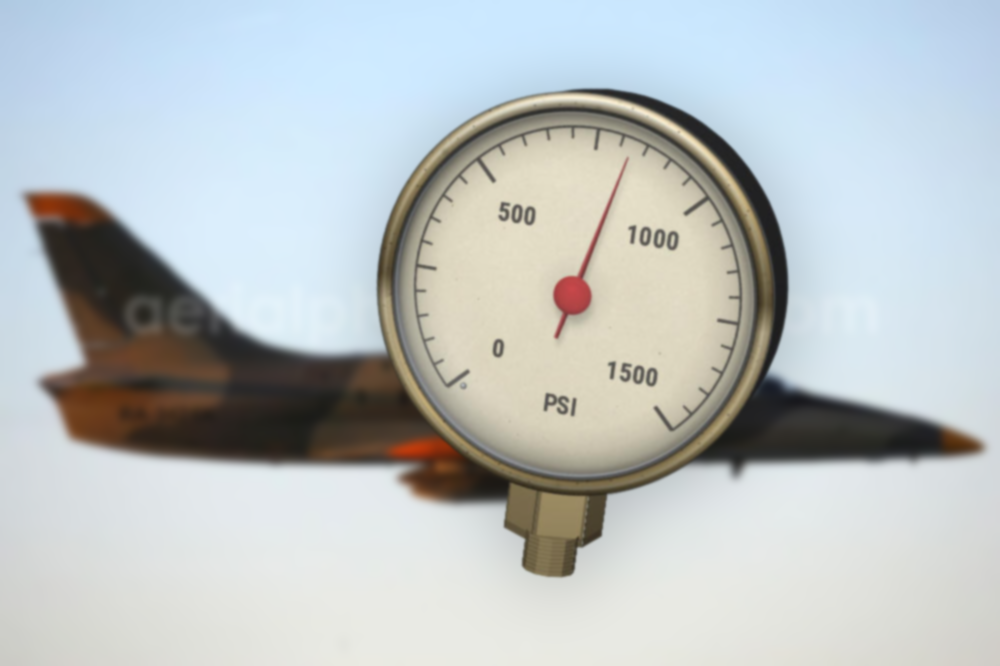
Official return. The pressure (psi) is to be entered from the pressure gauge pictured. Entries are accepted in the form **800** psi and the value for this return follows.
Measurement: **825** psi
